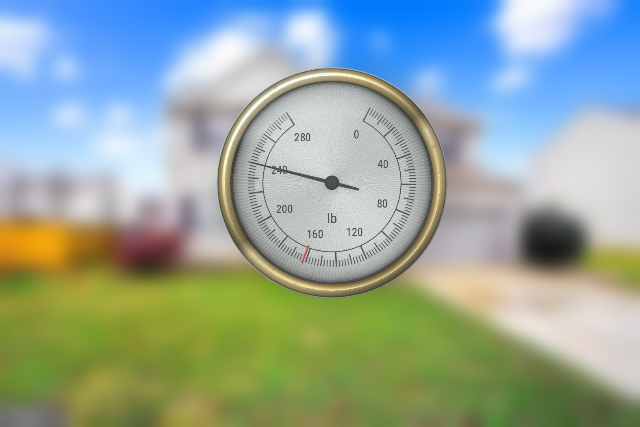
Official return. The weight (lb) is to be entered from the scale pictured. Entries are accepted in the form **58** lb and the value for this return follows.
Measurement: **240** lb
